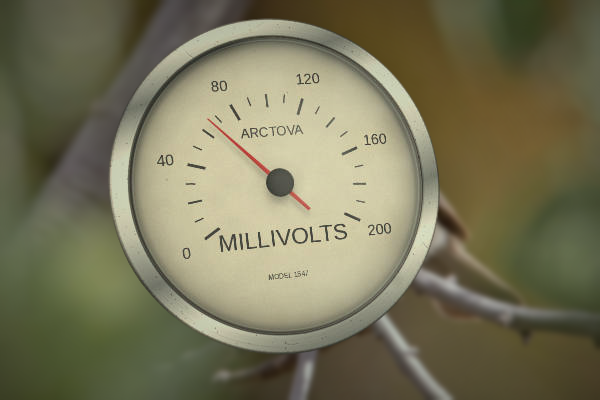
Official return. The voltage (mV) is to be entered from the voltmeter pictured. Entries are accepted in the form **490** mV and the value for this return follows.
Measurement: **65** mV
